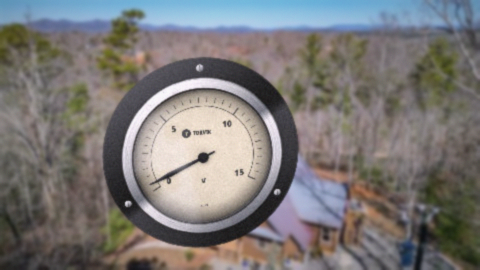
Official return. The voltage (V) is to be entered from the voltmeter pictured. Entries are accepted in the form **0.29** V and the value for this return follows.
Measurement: **0.5** V
